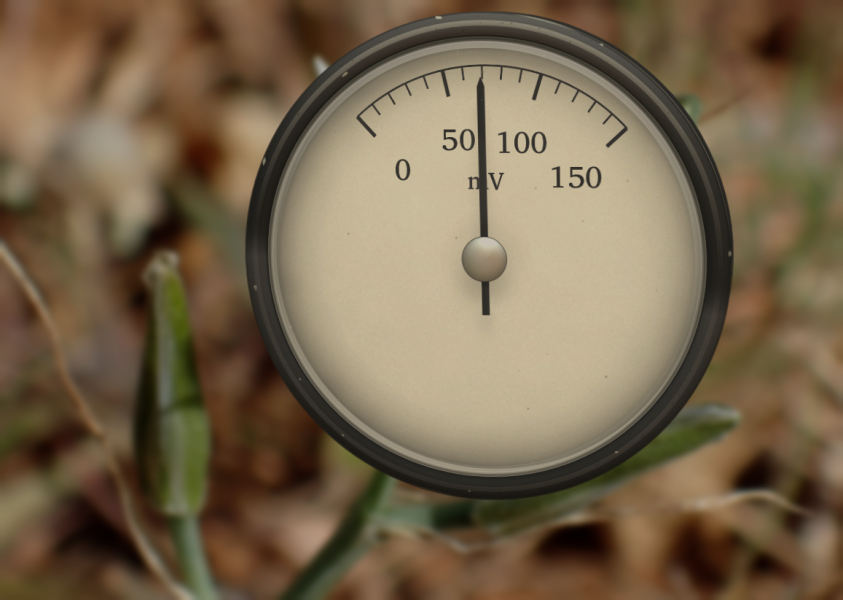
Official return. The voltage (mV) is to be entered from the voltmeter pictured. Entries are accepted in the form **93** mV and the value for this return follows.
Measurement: **70** mV
